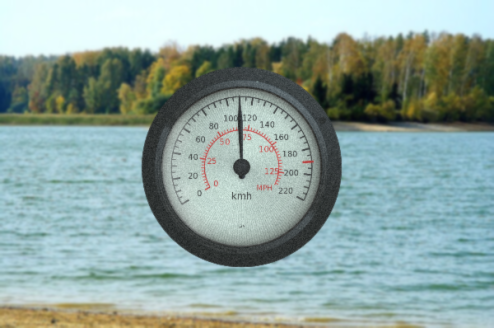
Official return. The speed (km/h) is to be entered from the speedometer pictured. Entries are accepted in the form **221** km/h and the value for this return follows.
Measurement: **110** km/h
